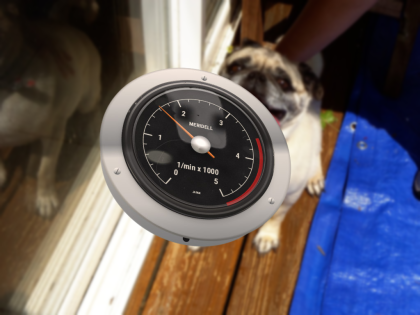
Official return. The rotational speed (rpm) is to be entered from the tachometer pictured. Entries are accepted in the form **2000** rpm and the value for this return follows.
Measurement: **1600** rpm
